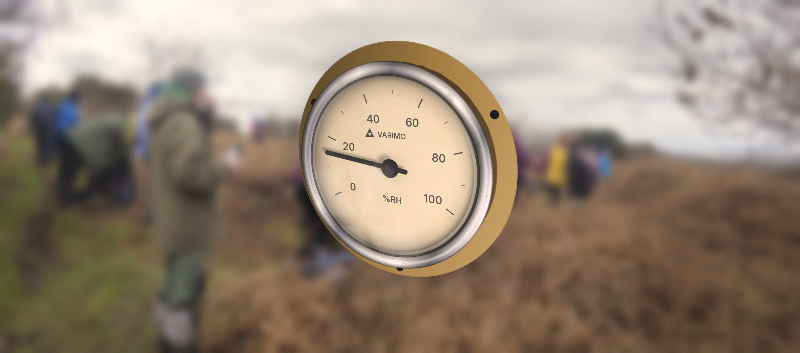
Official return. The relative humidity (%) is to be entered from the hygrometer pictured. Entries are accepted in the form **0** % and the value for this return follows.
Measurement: **15** %
